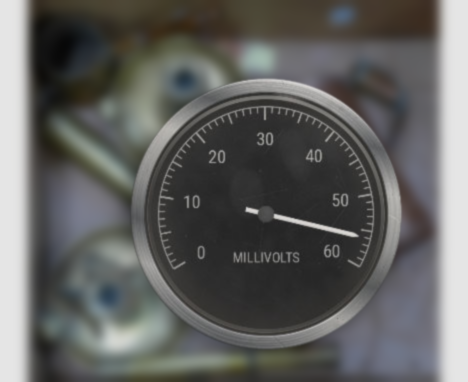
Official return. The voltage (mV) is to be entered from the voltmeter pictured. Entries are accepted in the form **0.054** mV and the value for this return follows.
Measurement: **56** mV
